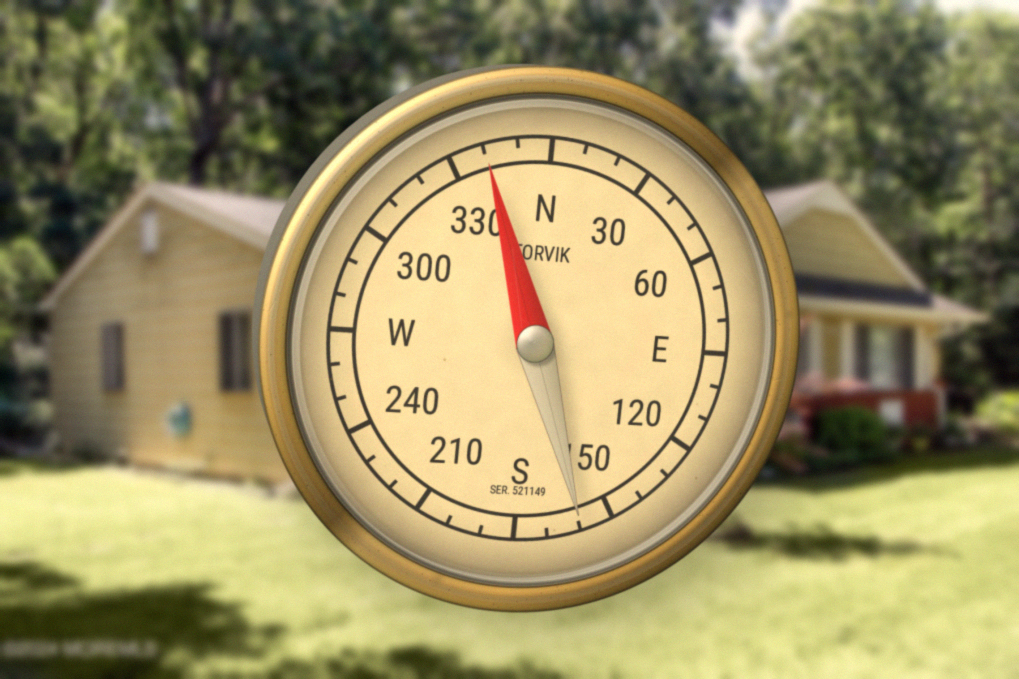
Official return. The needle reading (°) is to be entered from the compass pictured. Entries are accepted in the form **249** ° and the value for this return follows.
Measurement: **340** °
